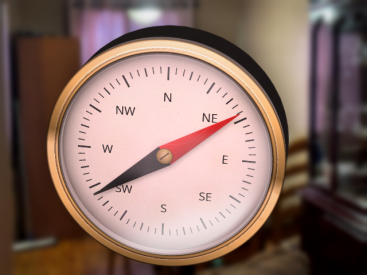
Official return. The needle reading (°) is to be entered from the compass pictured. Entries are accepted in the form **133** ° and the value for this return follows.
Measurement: **55** °
